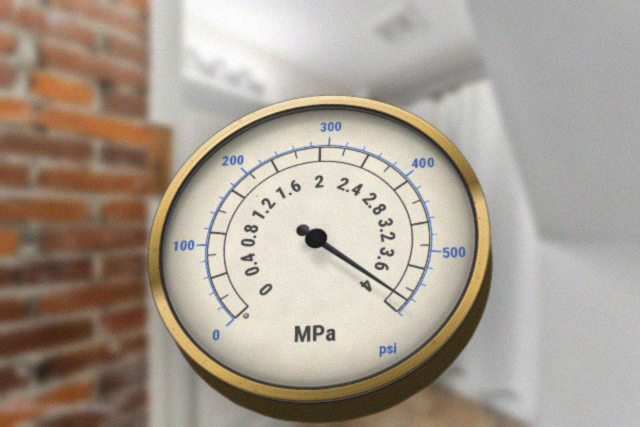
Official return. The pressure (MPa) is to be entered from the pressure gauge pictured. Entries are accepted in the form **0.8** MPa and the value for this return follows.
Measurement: **3.9** MPa
